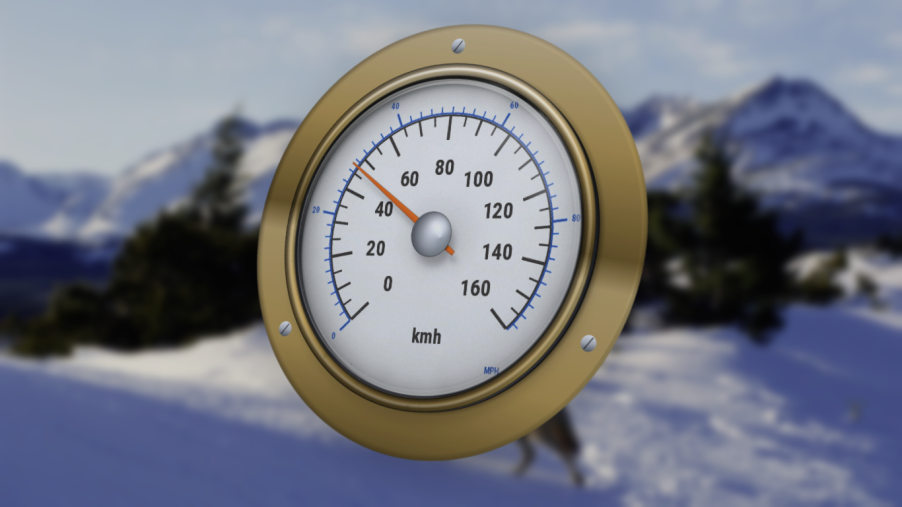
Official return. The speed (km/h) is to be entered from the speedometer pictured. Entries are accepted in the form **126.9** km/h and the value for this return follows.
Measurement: **47.5** km/h
